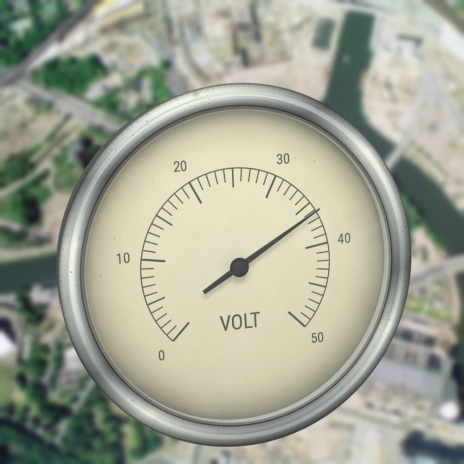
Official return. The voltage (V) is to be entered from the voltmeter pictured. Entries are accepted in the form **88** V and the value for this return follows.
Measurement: **36** V
